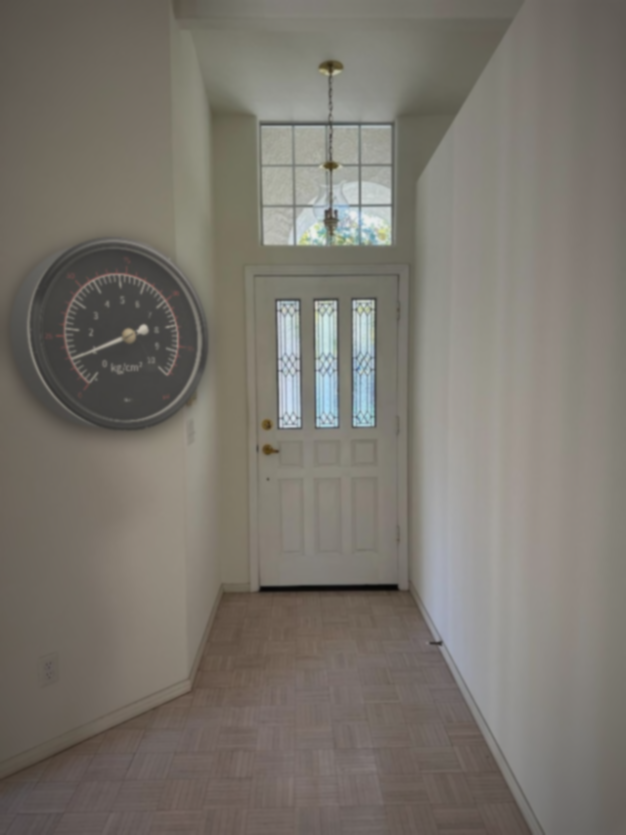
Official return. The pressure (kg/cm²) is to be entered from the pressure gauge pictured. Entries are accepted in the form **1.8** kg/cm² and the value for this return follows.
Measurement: **1** kg/cm²
